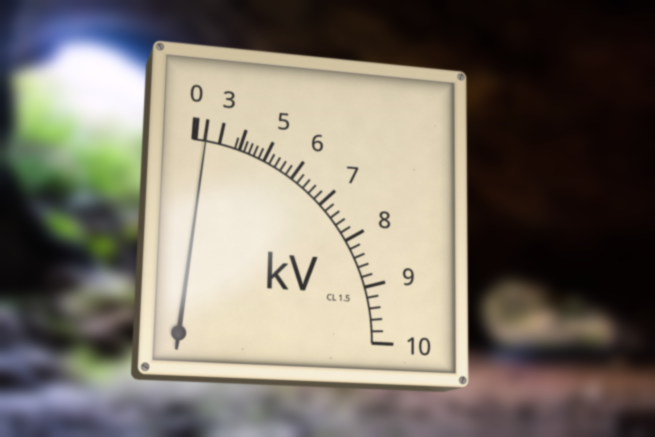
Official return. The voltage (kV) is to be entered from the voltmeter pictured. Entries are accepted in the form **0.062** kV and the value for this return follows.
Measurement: **2** kV
